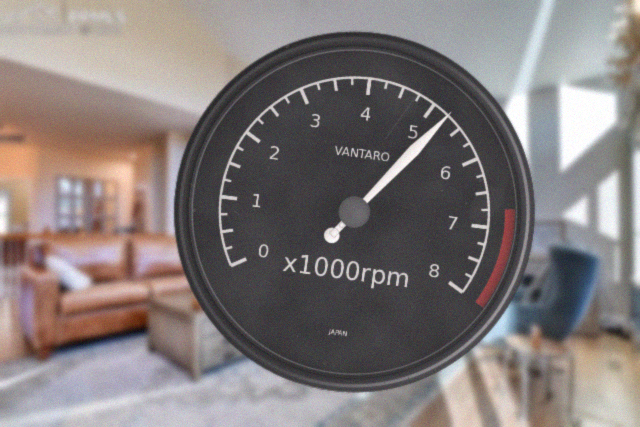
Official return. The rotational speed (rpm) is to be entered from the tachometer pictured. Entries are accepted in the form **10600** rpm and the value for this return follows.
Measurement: **5250** rpm
